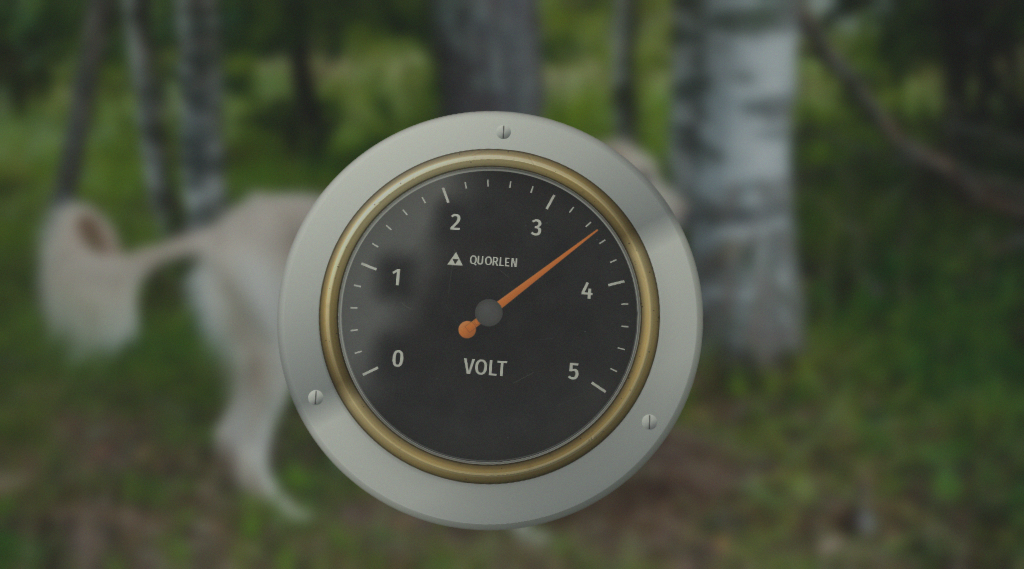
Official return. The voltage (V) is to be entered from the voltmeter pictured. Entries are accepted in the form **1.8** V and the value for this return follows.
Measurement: **3.5** V
